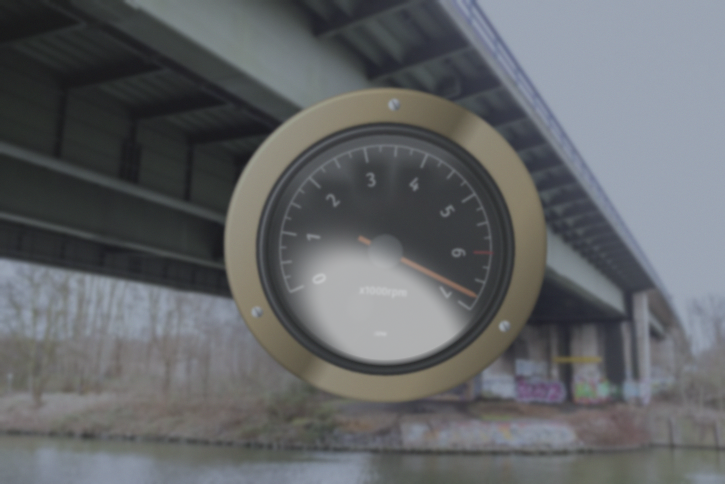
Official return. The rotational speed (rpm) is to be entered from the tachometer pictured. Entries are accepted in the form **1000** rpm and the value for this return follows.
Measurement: **6750** rpm
